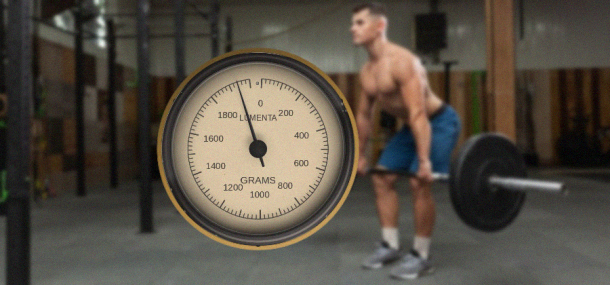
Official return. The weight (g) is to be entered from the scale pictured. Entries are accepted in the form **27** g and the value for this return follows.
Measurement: **1940** g
